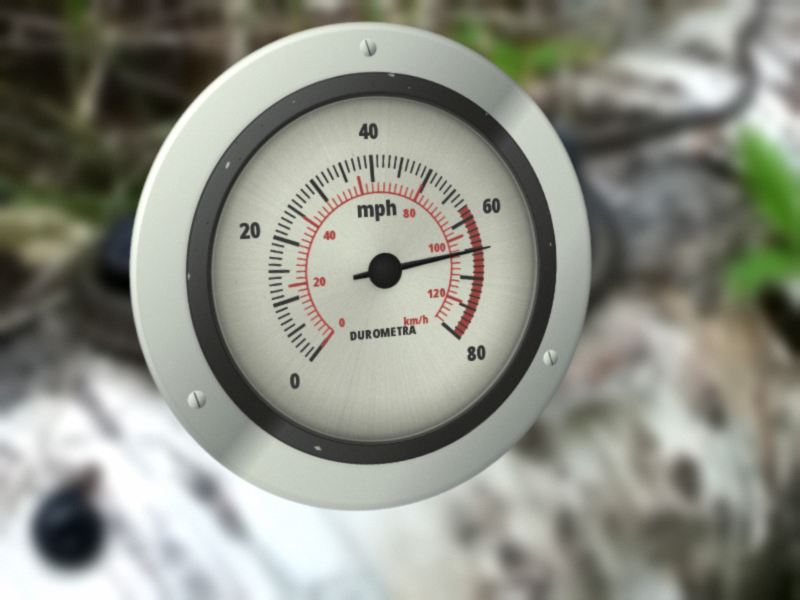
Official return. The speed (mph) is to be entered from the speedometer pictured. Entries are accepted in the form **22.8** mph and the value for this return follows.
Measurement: **65** mph
